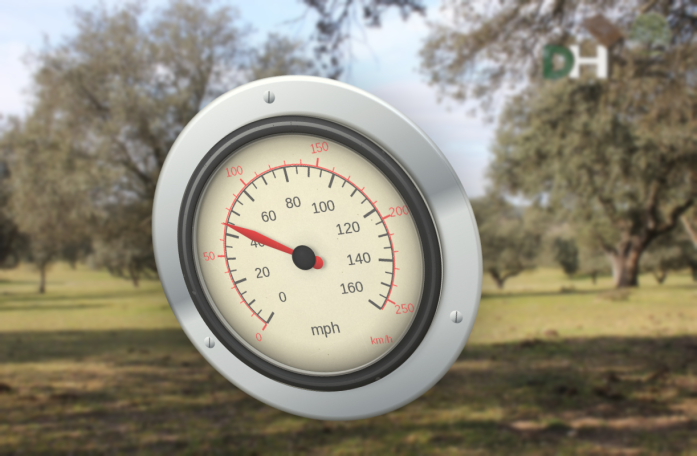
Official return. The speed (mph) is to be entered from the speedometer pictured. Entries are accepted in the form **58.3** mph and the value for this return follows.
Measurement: **45** mph
